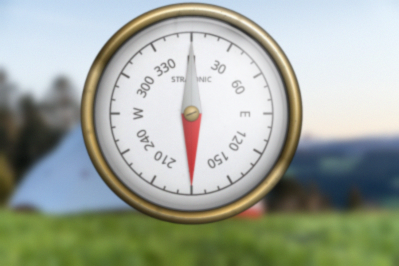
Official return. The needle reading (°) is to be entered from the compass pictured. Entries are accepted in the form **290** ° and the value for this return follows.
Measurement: **180** °
